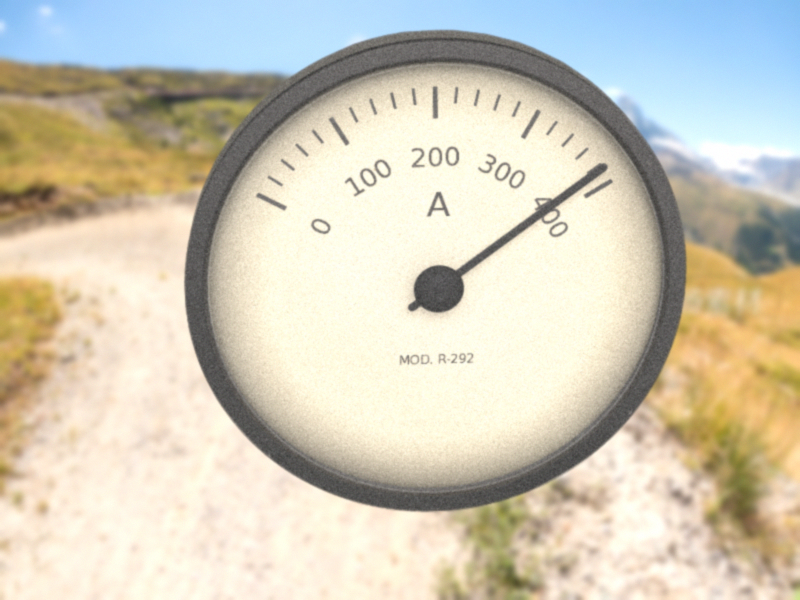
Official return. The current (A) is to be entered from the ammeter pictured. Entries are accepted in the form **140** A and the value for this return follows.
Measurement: **380** A
